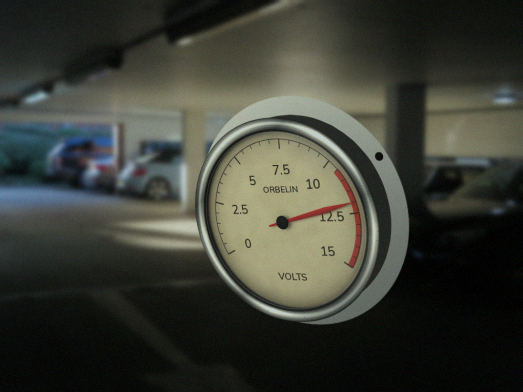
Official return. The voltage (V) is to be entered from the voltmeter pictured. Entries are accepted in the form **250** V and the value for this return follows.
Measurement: **12** V
